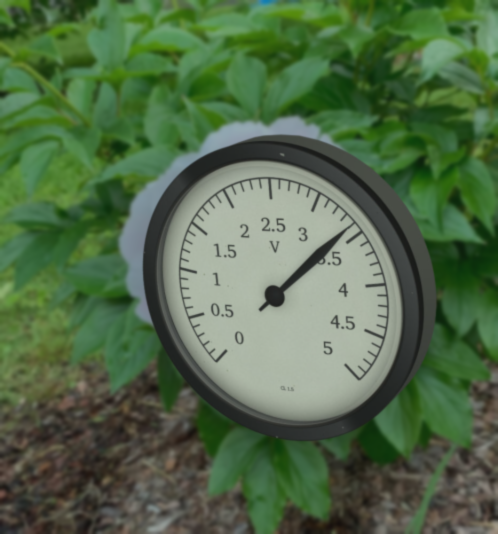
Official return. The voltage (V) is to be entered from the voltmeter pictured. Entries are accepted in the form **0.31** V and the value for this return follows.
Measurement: **3.4** V
